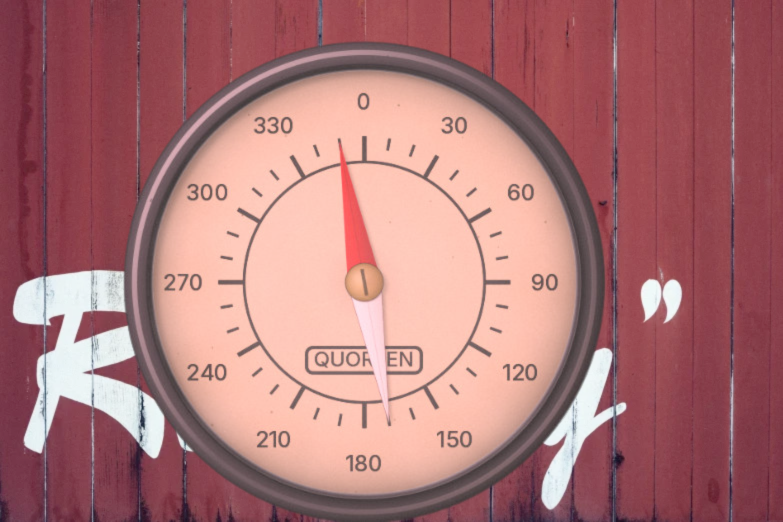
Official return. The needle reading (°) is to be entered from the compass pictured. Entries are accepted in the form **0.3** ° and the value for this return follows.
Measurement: **350** °
